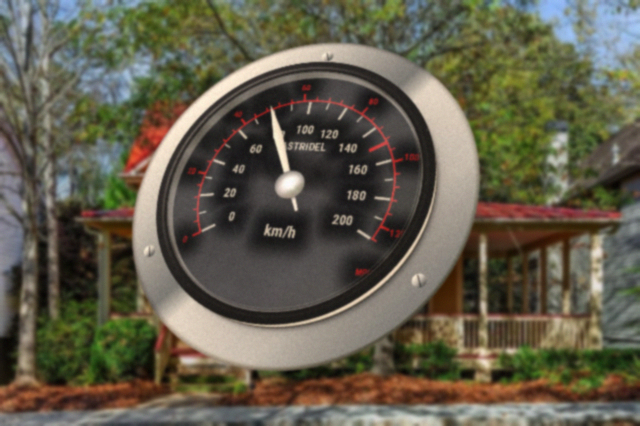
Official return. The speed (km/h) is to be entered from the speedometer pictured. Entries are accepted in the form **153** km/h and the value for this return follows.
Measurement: **80** km/h
